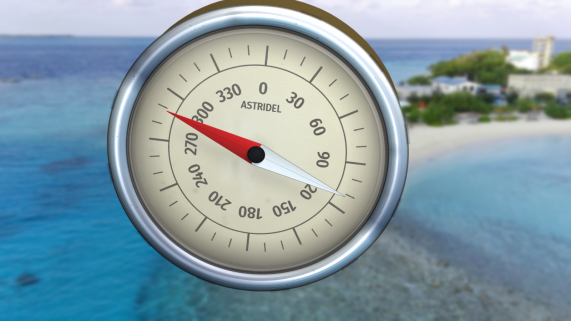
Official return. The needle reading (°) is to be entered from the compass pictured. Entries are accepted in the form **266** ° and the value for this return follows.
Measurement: **290** °
